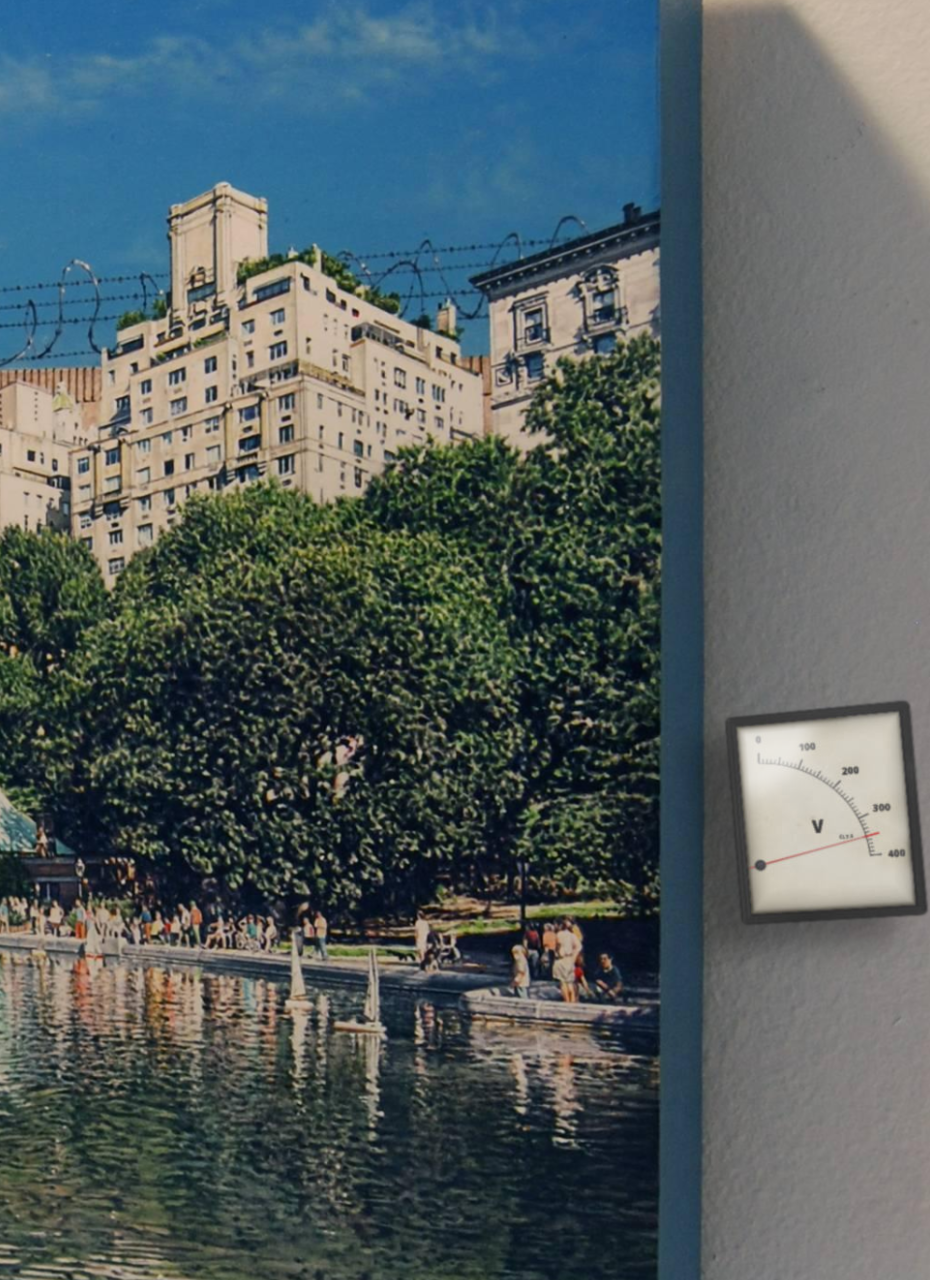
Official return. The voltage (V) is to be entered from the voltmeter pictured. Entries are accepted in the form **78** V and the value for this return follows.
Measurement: **350** V
